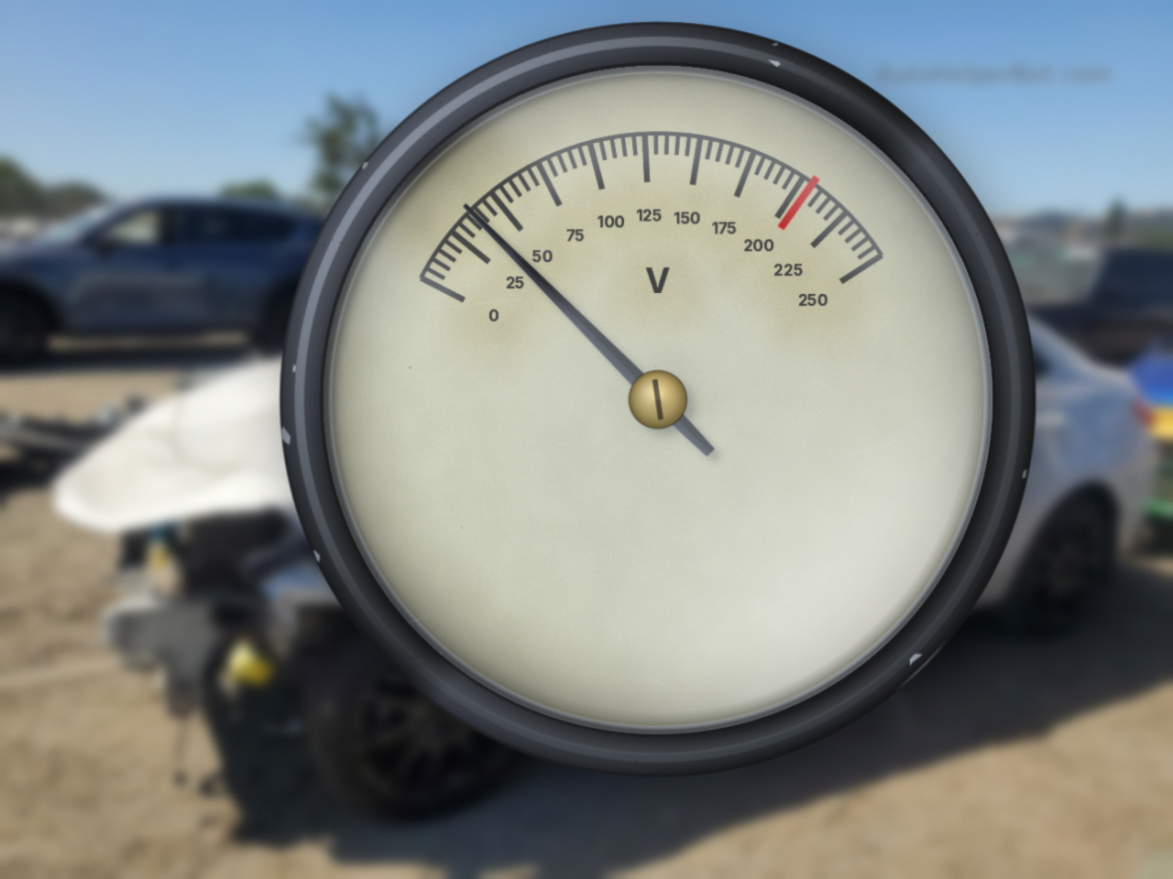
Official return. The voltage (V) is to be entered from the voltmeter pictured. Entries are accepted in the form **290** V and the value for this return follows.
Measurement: **37.5** V
